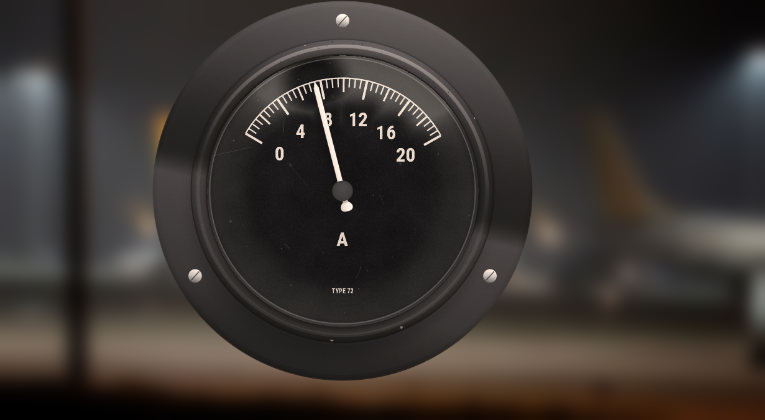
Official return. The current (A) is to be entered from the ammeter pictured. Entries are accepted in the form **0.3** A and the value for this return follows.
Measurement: **7.5** A
